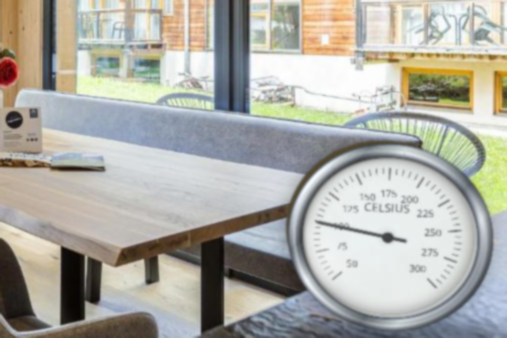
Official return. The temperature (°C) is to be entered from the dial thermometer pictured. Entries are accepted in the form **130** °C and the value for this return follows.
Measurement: **100** °C
